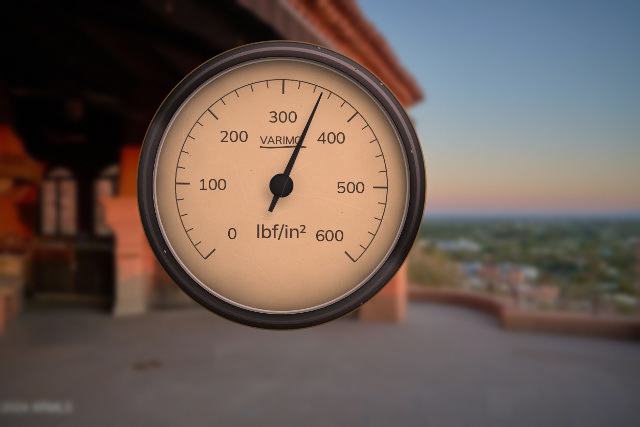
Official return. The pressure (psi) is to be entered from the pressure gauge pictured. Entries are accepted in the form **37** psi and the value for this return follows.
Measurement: **350** psi
